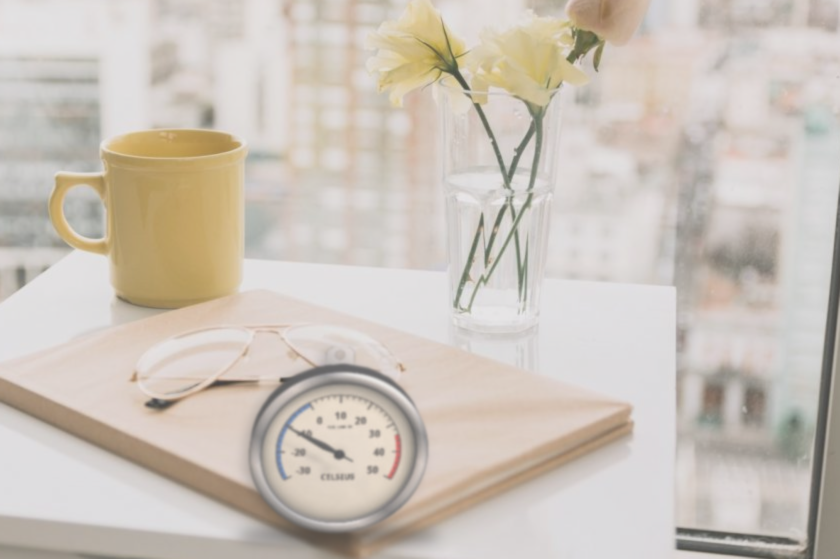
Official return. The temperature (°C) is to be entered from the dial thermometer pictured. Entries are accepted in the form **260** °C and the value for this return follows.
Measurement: **-10** °C
